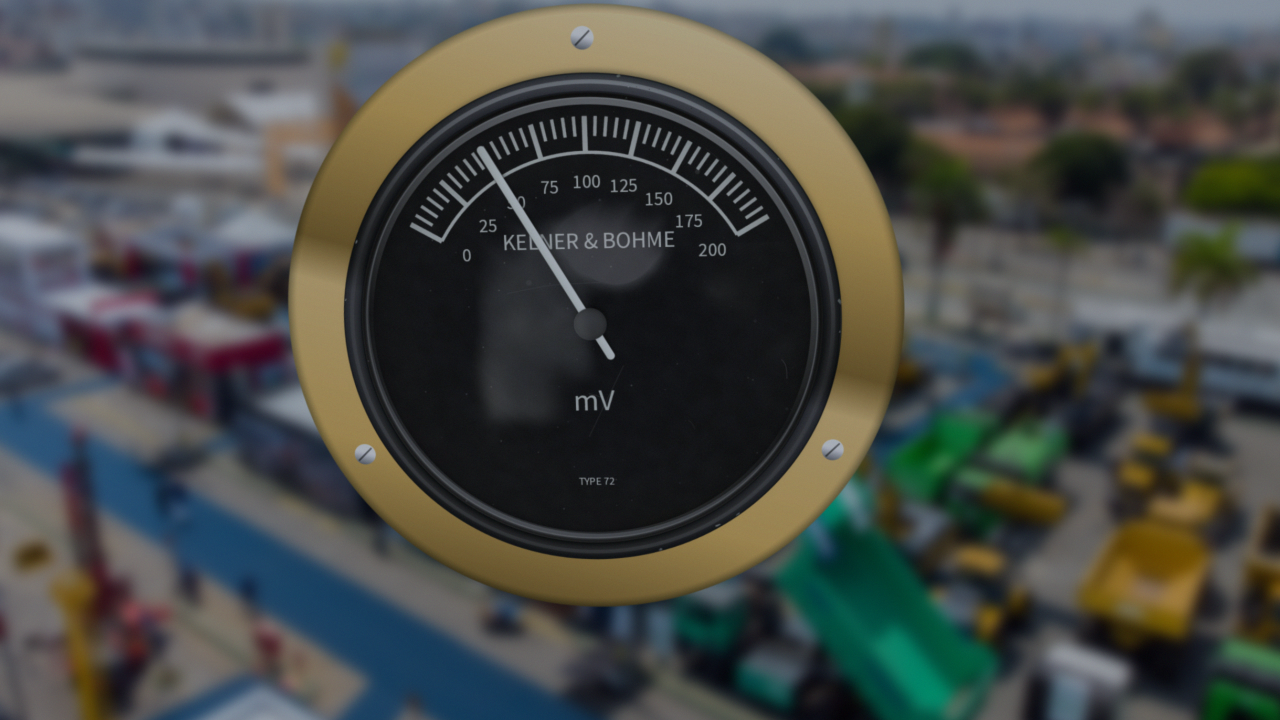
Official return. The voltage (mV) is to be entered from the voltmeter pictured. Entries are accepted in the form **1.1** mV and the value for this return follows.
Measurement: **50** mV
